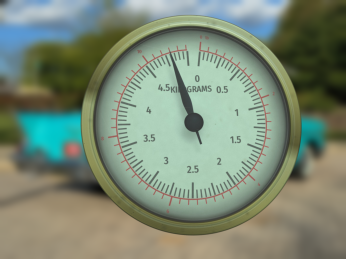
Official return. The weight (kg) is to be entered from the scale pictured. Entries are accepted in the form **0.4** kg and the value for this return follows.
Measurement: **4.8** kg
